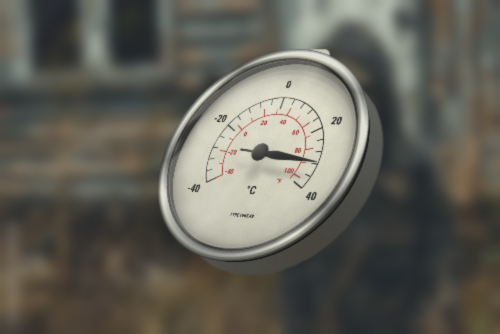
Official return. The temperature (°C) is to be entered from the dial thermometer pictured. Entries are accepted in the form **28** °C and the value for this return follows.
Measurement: **32** °C
